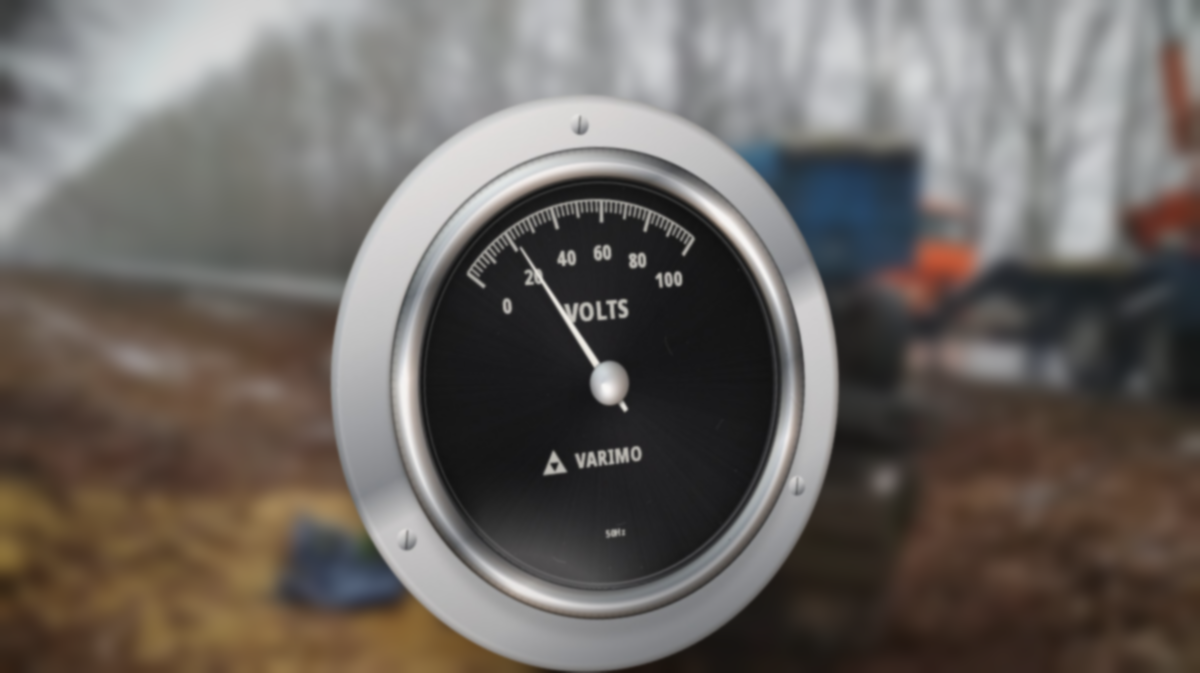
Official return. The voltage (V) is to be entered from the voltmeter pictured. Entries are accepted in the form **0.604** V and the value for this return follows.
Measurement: **20** V
